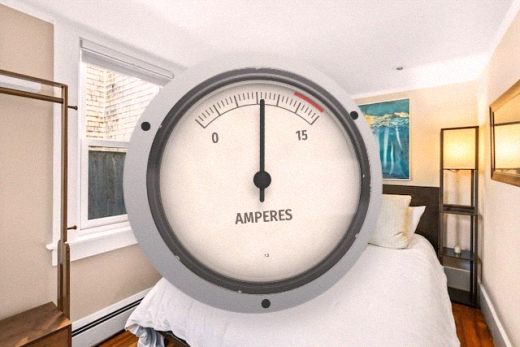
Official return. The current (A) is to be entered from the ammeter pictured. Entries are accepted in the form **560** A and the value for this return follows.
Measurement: **8** A
